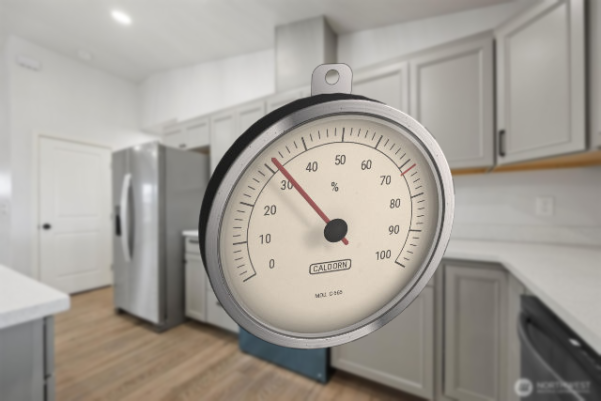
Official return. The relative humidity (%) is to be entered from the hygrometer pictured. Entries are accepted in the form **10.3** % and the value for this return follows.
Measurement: **32** %
